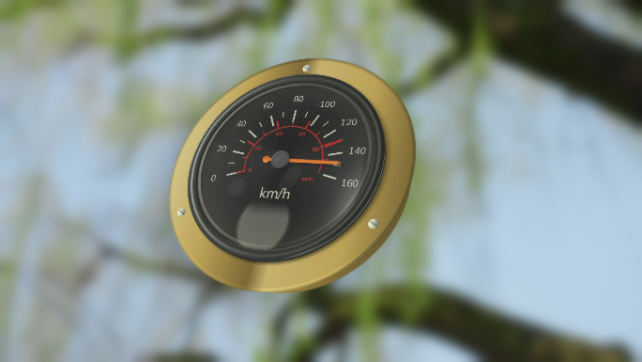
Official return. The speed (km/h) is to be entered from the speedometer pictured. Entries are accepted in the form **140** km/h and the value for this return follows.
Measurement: **150** km/h
